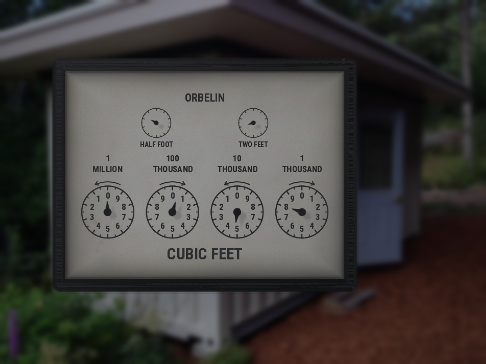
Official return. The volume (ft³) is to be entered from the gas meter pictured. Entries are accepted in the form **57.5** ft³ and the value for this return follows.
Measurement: **4800** ft³
